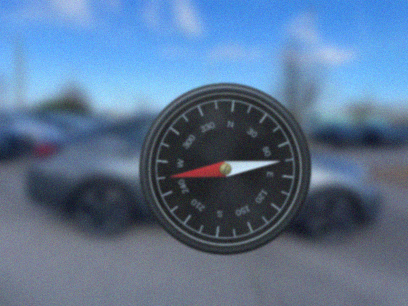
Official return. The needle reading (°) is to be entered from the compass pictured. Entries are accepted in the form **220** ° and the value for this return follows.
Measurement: **255** °
